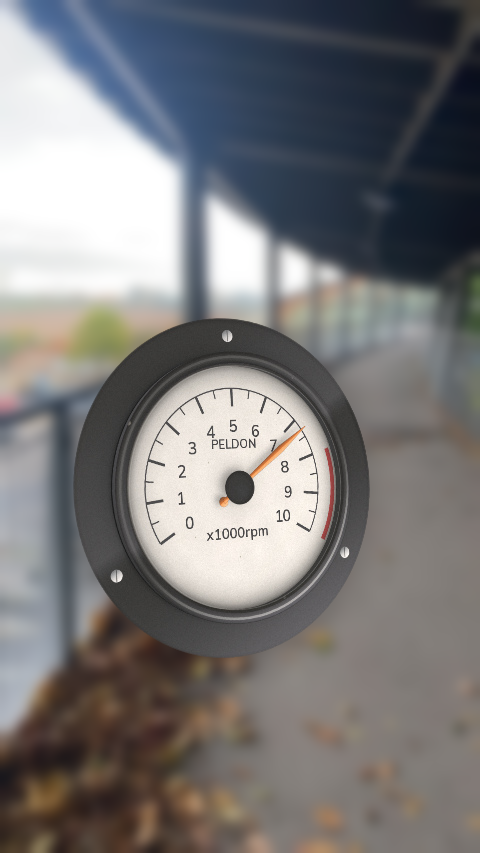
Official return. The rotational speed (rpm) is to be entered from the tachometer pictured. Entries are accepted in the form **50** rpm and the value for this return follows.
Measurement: **7250** rpm
